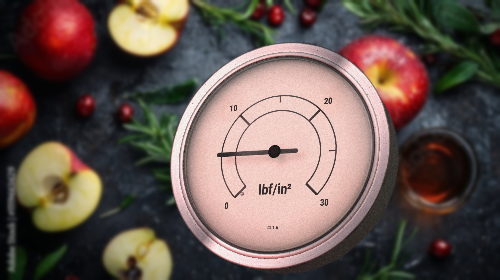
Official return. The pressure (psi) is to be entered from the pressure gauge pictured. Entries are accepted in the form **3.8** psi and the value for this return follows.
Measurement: **5** psi
